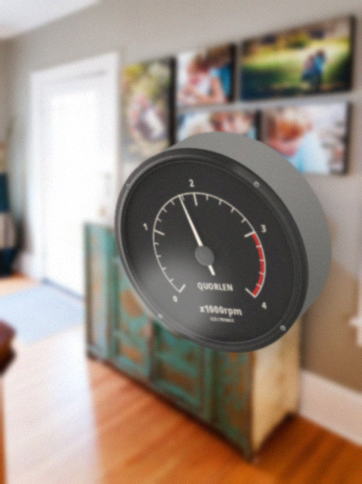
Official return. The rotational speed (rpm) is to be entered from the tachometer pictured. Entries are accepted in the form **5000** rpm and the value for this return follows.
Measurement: **1800** rpm
